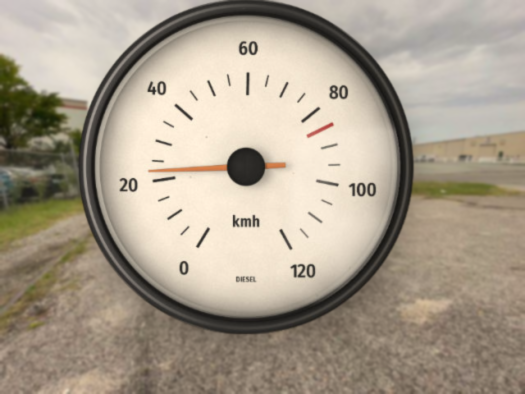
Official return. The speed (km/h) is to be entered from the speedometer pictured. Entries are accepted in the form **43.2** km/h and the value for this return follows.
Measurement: **22.5** km/h
